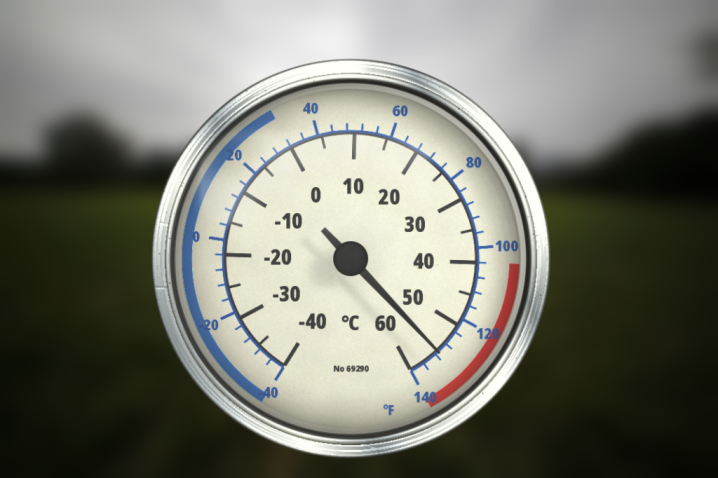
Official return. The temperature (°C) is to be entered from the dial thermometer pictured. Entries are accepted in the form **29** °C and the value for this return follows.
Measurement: **55** °C
